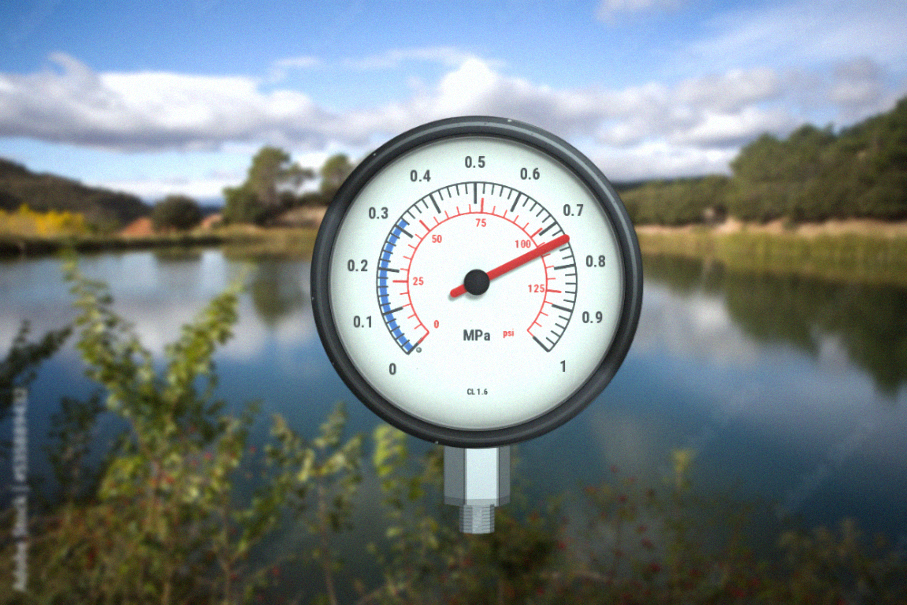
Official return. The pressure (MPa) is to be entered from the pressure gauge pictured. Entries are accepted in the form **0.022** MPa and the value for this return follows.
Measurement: **0.74** MPa
